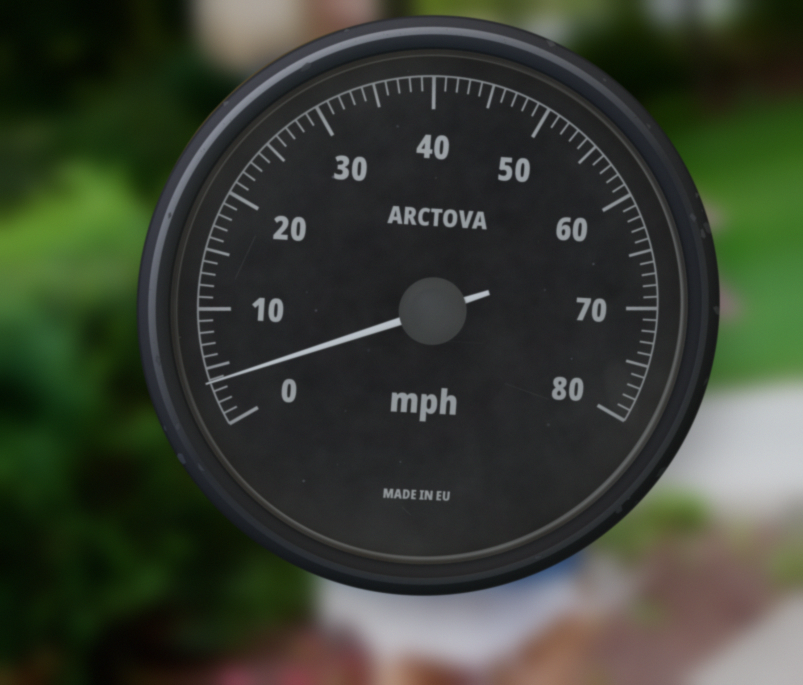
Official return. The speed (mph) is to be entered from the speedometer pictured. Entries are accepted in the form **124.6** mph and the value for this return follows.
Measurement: **4** mph
